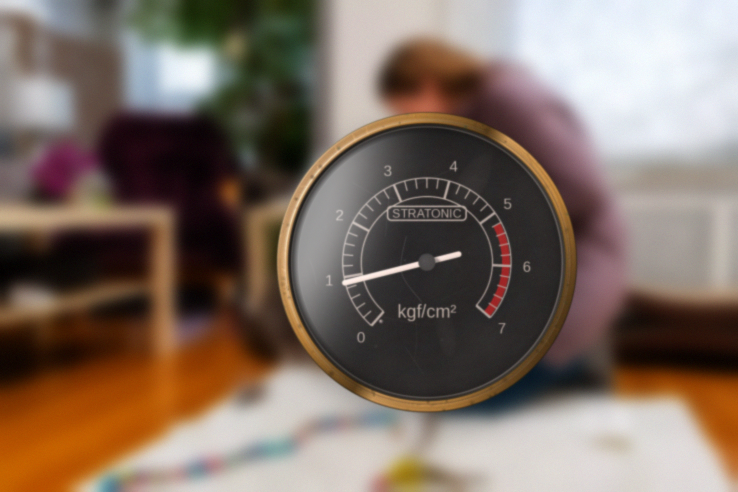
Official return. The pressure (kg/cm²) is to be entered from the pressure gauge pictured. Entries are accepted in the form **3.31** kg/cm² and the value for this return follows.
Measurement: **0.9** kg/cm²
